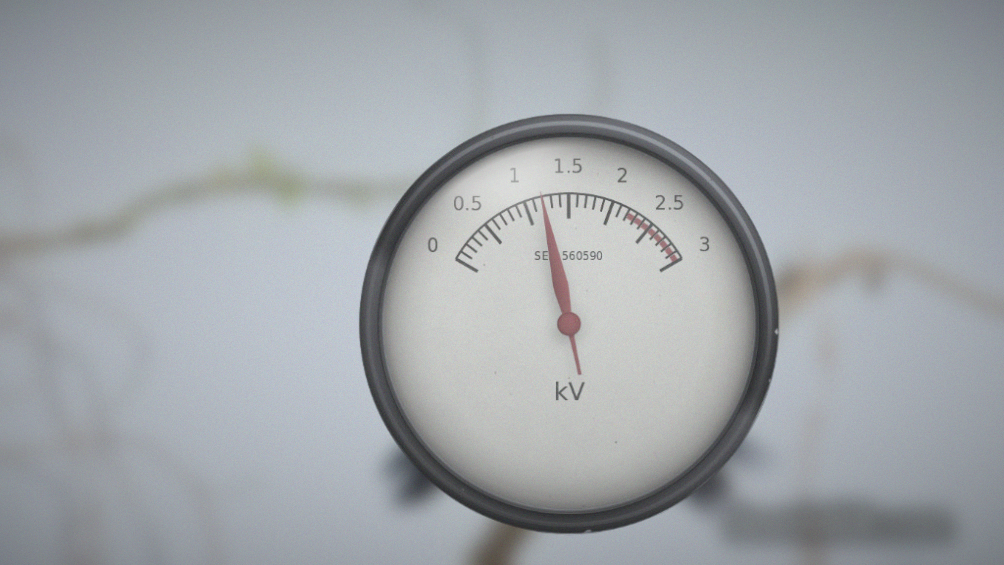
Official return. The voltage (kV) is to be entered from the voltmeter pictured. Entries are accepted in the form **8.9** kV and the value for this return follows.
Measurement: **1.2** kV
